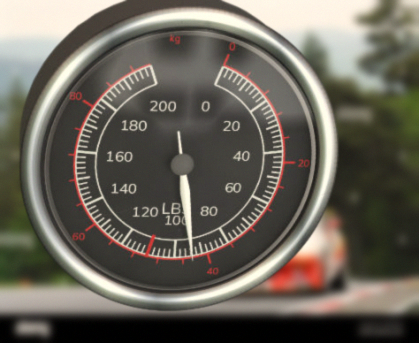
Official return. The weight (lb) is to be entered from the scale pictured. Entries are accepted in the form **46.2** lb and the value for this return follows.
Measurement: **94** lb
